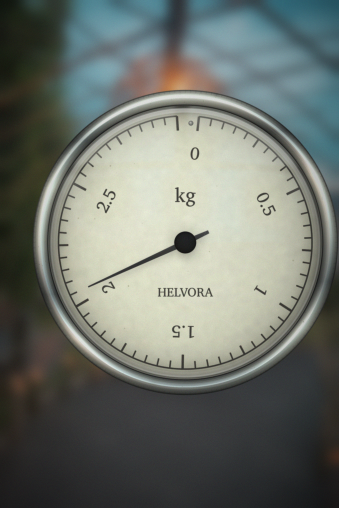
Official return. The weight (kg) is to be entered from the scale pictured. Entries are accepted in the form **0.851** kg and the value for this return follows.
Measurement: **2.05** kg
